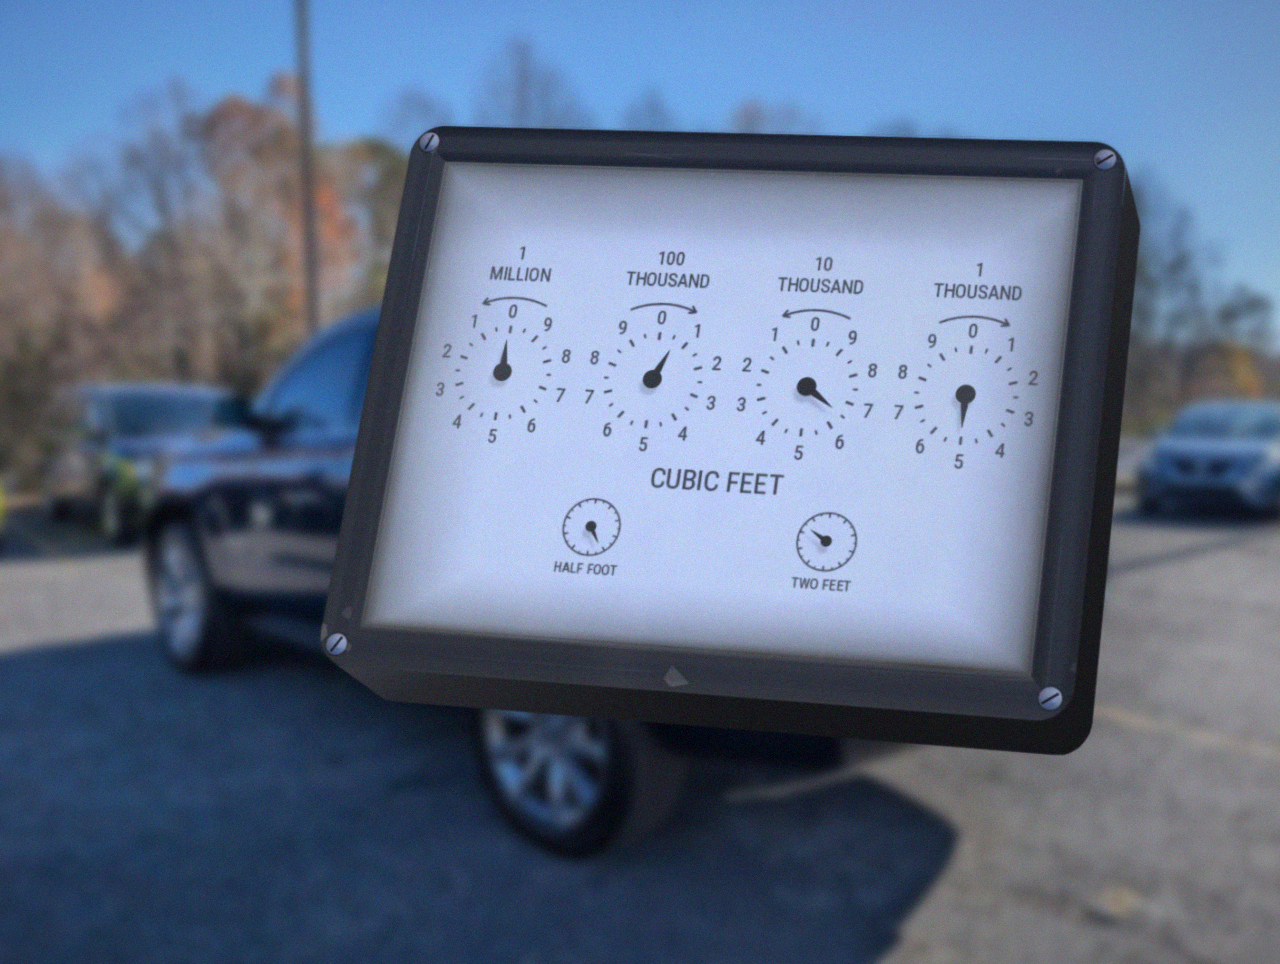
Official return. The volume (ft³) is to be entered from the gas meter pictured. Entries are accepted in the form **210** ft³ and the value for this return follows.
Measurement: **6500** ft³
